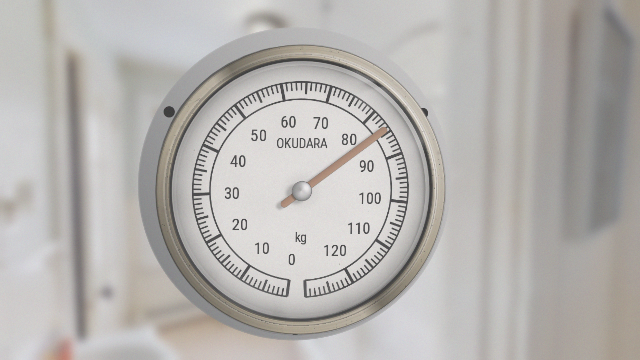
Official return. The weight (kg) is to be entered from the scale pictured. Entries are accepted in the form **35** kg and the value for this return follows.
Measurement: **84** kg
